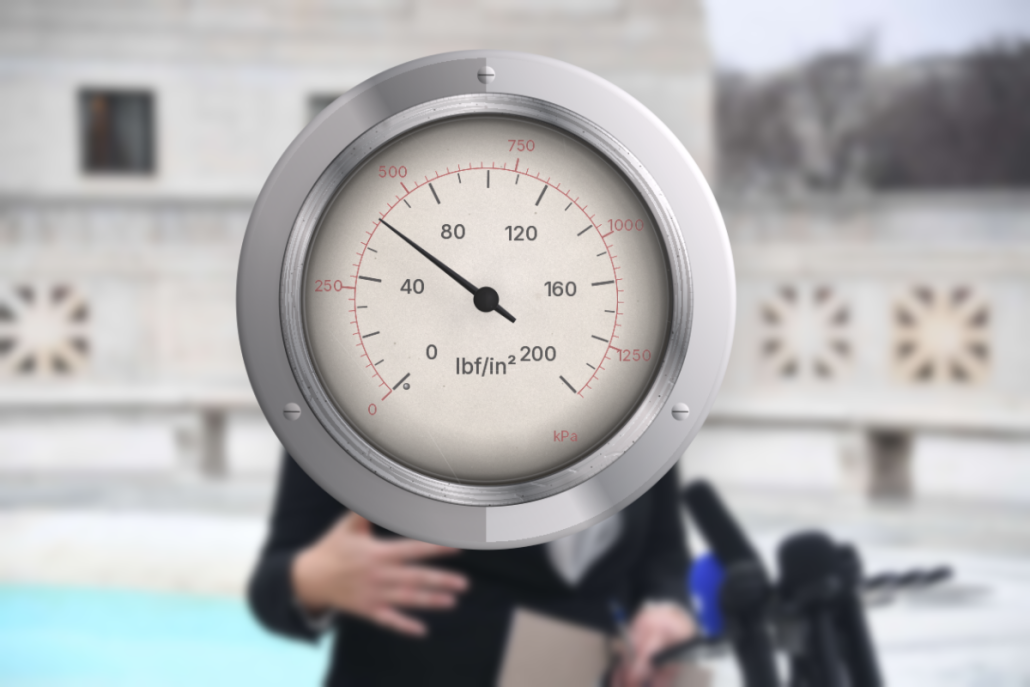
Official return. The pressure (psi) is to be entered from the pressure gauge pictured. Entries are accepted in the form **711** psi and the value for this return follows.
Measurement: **60** psi
